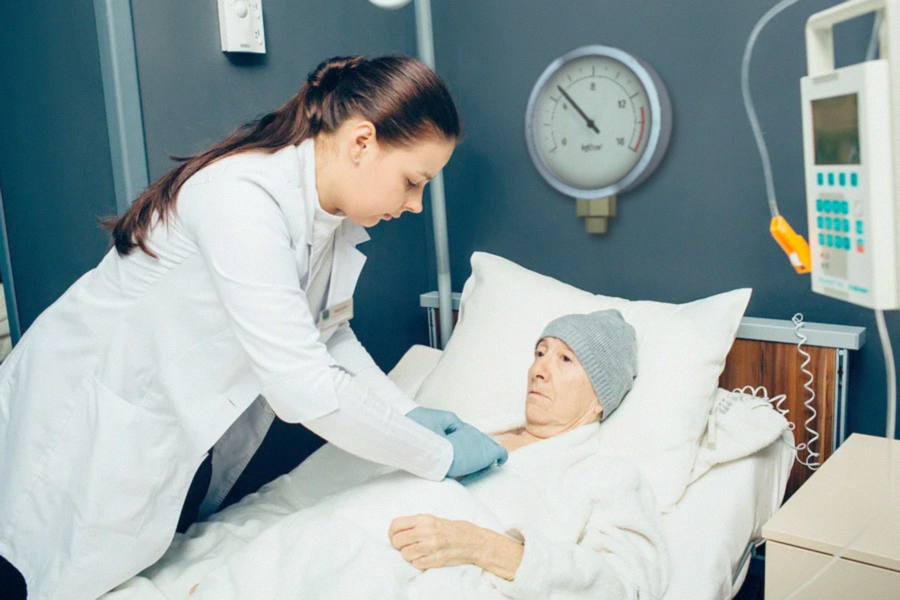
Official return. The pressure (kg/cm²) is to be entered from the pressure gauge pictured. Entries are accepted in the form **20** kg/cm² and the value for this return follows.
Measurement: **5** kg/cm²
